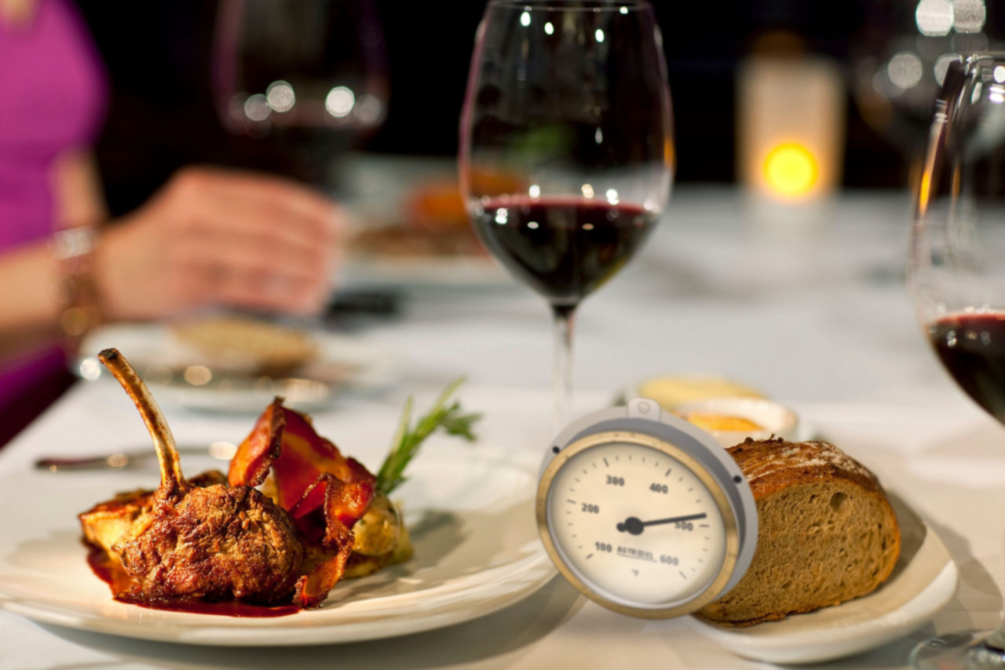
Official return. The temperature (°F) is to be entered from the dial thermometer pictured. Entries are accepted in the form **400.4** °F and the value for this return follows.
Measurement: **480** °F
